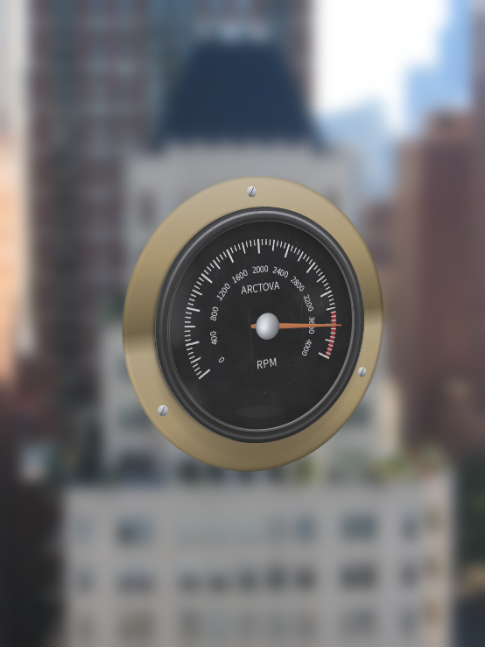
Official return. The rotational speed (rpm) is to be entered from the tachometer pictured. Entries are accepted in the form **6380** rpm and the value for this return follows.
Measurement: **3600** rpm
